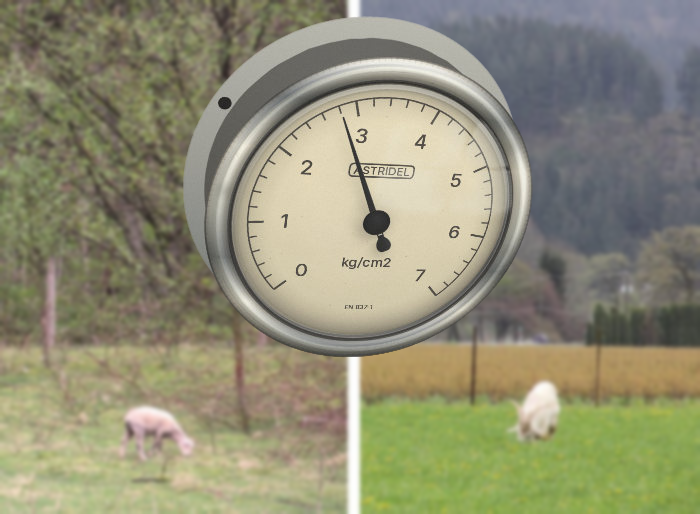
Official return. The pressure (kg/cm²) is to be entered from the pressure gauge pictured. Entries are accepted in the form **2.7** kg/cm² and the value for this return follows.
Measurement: **2.8** kg/cm²
